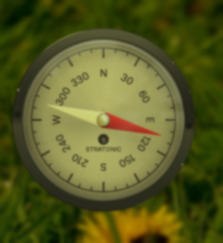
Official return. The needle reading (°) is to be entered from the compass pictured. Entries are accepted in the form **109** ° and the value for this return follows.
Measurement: **105** °
